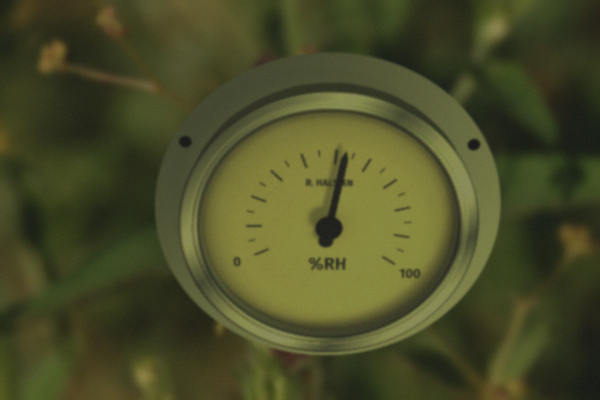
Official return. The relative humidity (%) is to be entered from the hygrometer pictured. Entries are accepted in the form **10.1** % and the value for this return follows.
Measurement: **52.5** %
